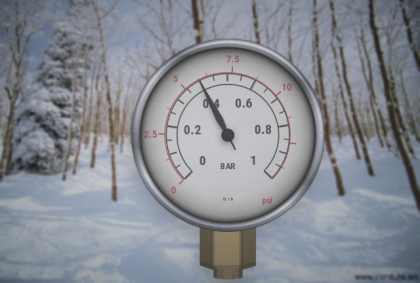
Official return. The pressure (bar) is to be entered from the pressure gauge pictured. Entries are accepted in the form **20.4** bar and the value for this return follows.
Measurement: **0.4** bar
